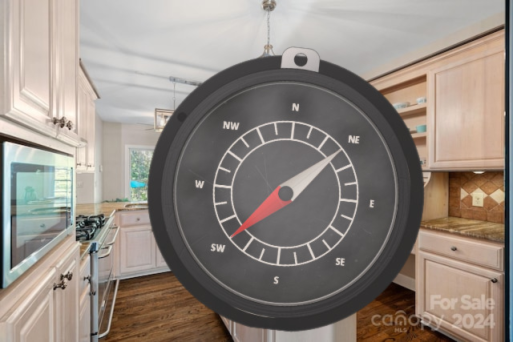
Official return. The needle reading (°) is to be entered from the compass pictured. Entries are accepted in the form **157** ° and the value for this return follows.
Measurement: **225** °
